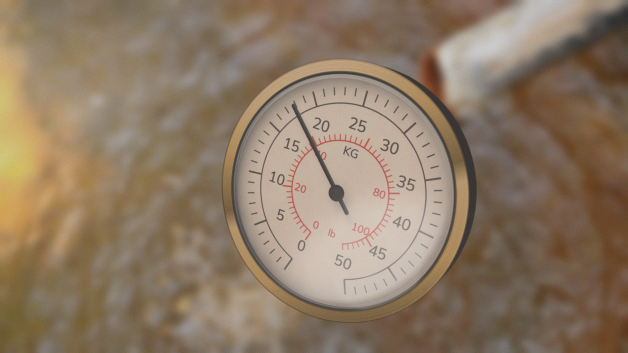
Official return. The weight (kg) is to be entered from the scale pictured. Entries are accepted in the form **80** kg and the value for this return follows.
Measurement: **18** kg
